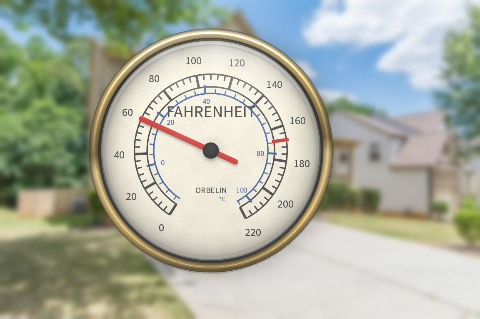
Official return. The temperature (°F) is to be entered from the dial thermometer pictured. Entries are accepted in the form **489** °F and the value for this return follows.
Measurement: **60** °F
